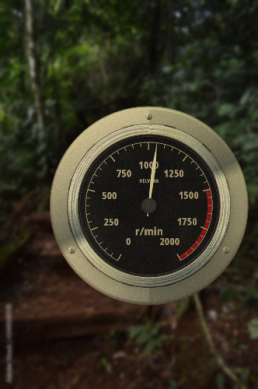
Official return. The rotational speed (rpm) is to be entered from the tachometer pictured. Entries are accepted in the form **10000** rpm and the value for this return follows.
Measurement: **1050** rpm
